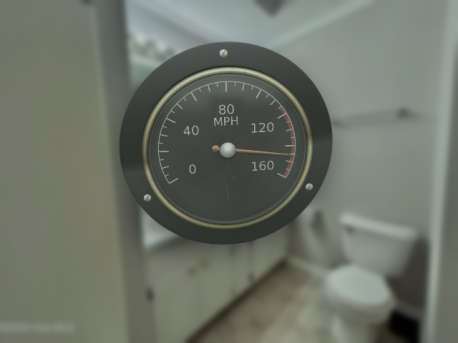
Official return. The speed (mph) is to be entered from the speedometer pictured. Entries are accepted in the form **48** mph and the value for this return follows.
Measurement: **145** mph
